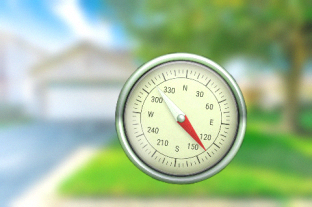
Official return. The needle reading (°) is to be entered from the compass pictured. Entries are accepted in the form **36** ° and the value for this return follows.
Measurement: **135** °
